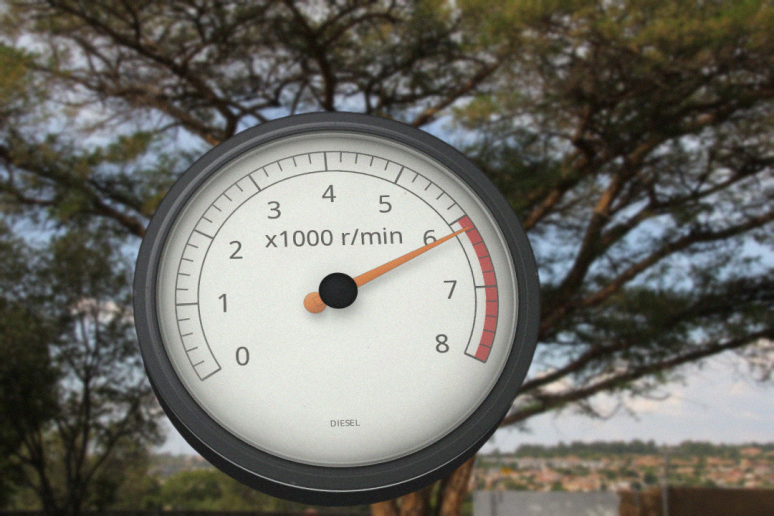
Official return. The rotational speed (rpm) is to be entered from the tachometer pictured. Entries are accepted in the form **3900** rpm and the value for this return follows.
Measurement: **6200** rpm
